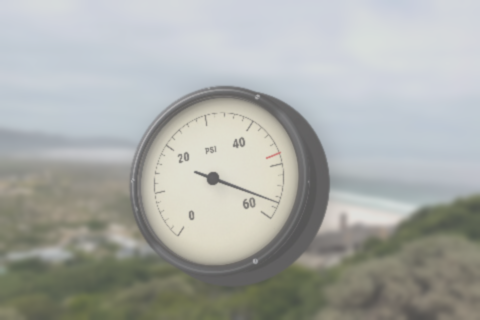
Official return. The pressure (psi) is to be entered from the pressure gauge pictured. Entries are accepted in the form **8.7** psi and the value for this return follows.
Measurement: **57** psi
